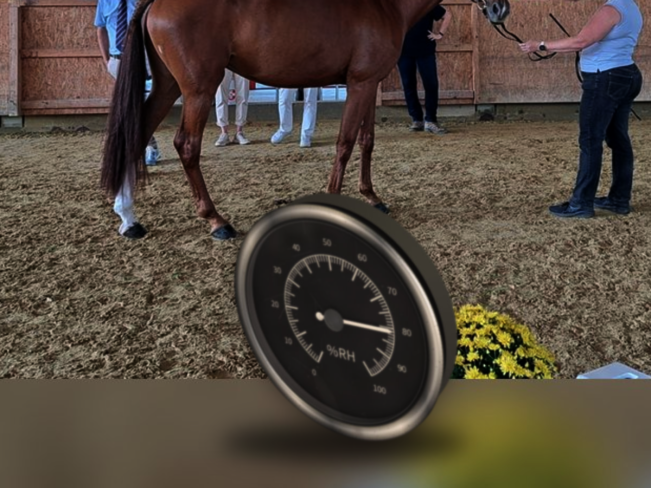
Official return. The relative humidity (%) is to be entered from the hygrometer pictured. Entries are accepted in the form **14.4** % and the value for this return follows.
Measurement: **80** %
